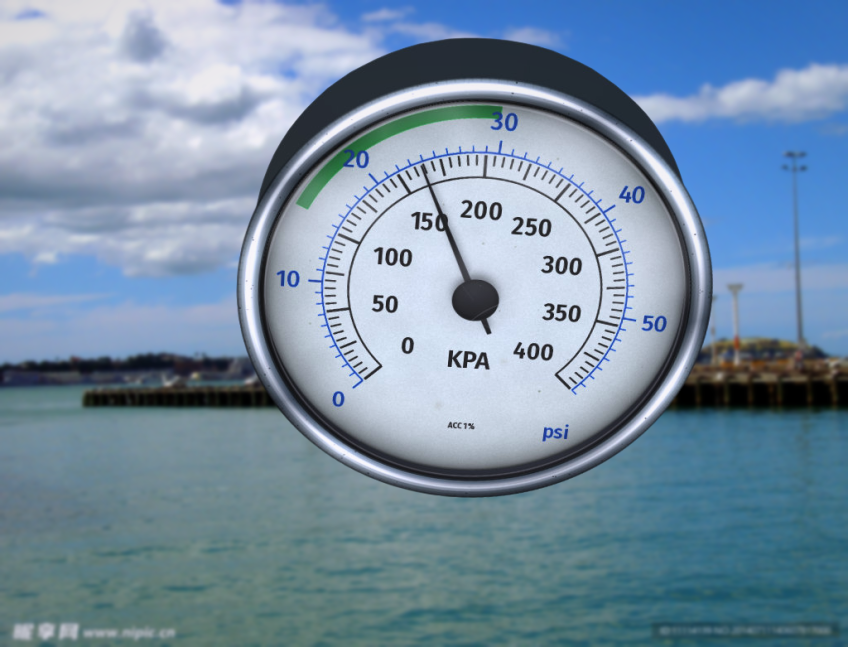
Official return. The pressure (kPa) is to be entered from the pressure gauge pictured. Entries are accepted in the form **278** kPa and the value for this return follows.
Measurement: **165** kPa
